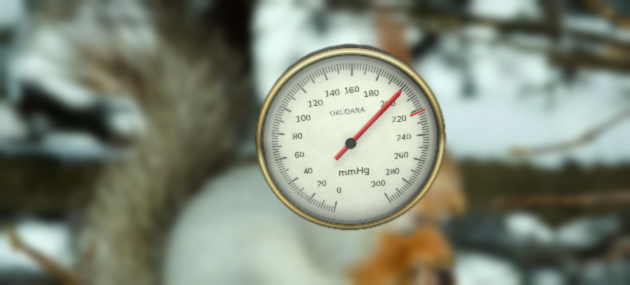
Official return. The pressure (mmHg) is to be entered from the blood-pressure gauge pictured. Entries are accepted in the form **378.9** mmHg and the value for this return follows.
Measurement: **200** mmHg
